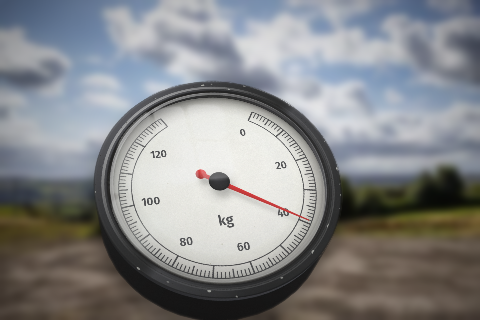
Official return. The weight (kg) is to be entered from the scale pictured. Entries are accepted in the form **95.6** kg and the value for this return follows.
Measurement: **40** kg
